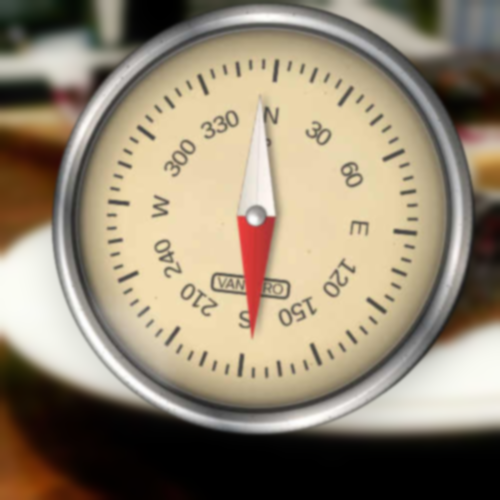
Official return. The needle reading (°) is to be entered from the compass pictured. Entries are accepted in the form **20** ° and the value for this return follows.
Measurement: **175** °
